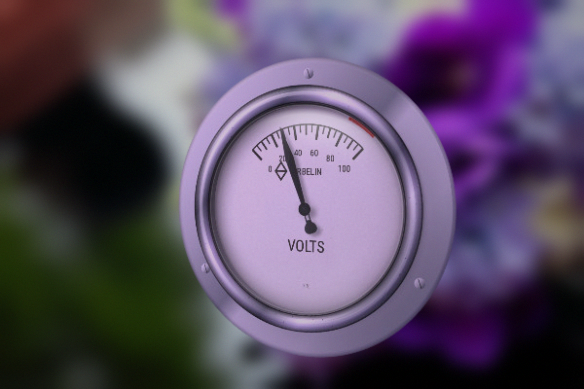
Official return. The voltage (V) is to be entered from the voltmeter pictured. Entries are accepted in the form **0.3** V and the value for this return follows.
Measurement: **30** V
